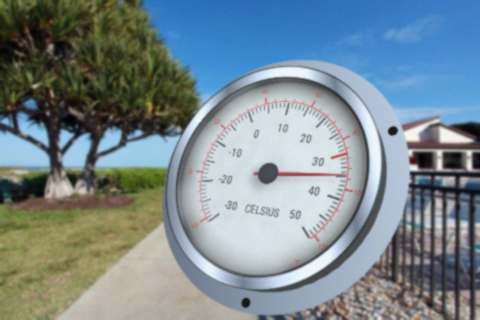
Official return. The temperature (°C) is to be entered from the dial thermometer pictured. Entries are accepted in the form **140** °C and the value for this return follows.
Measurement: **35** °C
